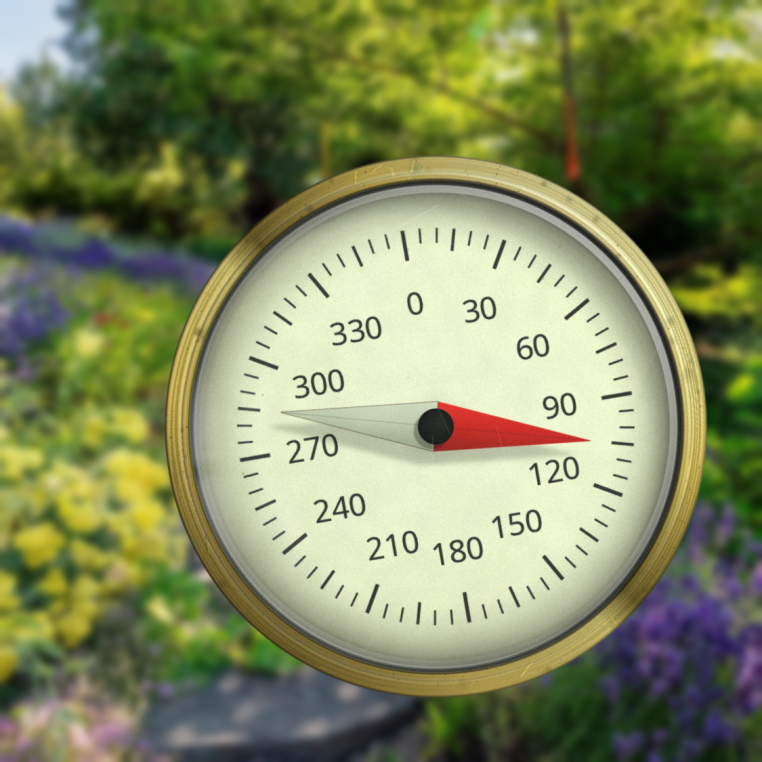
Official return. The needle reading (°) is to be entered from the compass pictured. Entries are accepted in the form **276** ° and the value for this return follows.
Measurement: **105** °
